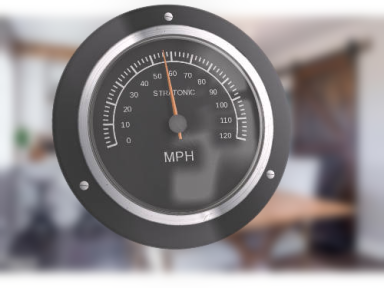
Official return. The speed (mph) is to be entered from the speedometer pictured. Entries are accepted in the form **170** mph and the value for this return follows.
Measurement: **56** mph
